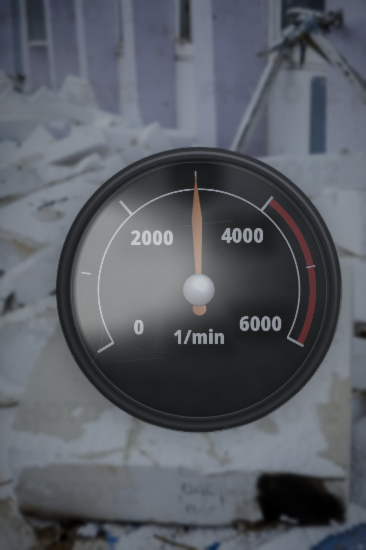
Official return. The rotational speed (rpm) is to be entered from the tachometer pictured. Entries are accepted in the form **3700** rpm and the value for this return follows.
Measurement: **3000** rpm
